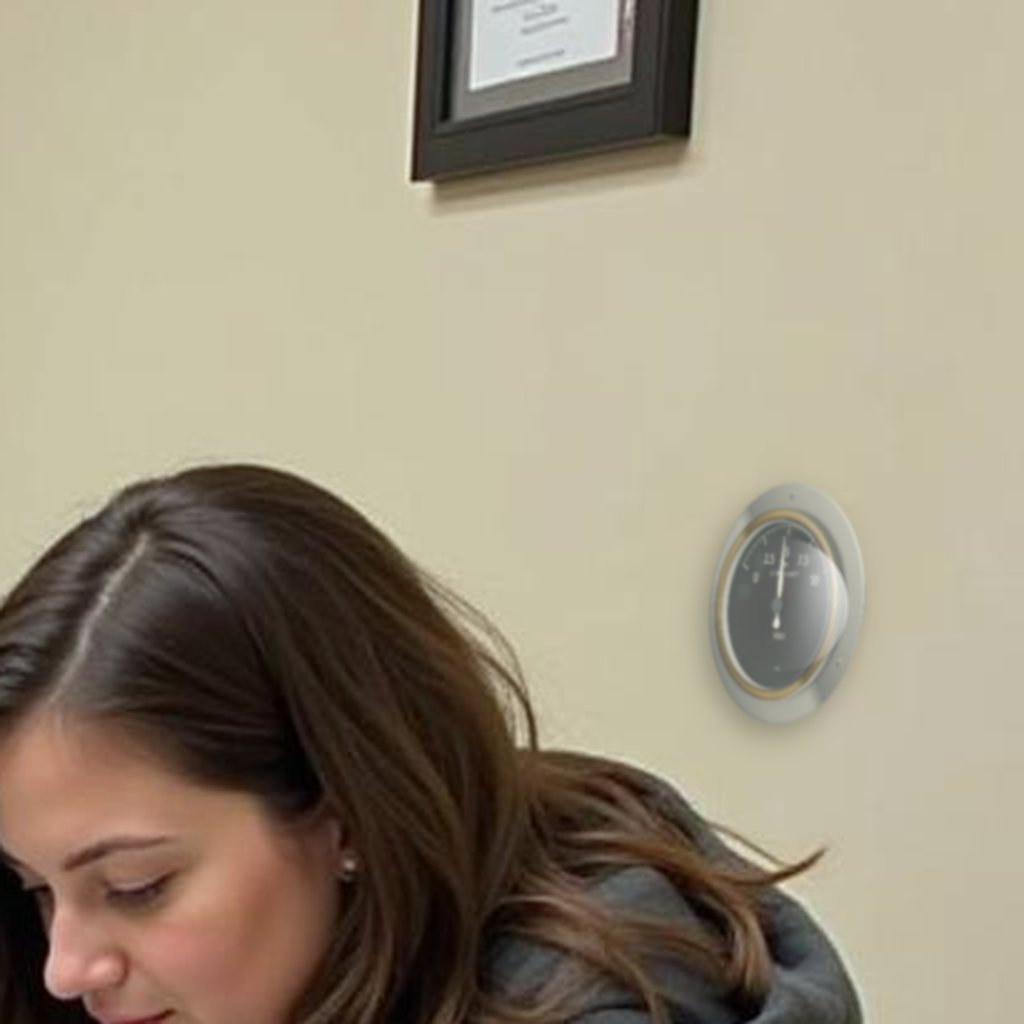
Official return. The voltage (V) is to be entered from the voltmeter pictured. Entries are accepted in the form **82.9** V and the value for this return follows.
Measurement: **5** V
